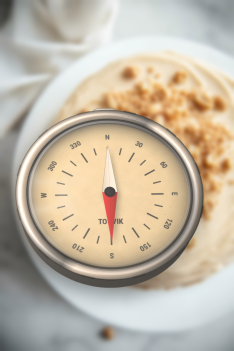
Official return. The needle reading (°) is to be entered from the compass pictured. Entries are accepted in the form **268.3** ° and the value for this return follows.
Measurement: **180** °
